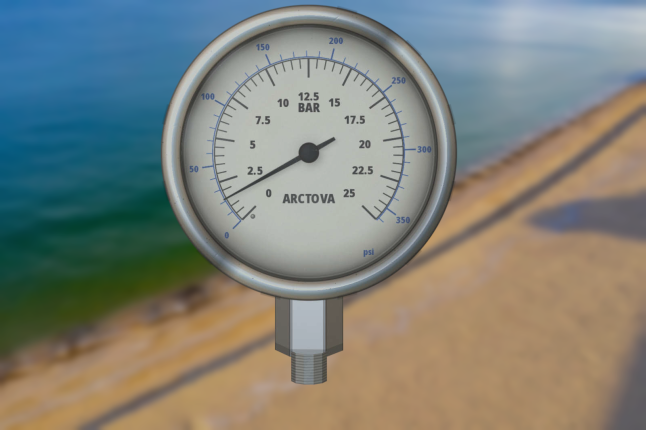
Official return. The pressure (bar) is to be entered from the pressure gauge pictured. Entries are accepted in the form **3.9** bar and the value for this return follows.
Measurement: **1.5** bar
